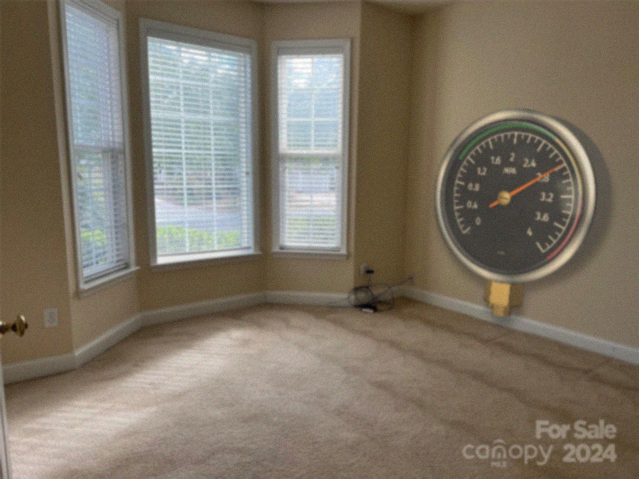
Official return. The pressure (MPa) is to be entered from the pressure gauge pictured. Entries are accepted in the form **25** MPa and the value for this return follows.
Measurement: **2.8** MPa
